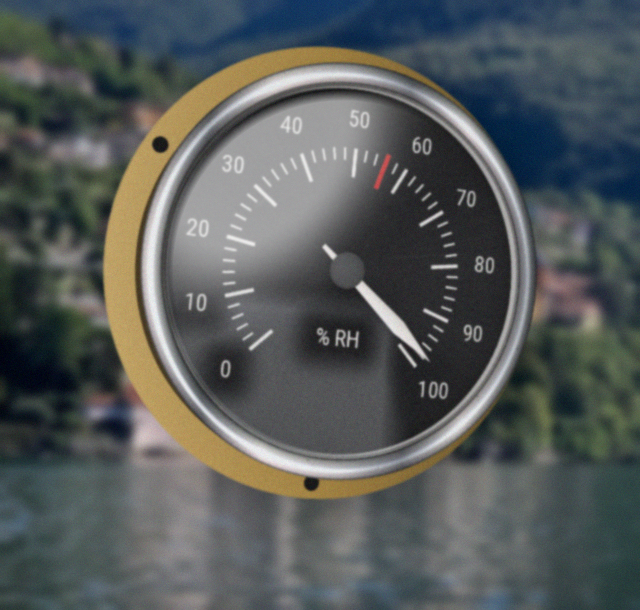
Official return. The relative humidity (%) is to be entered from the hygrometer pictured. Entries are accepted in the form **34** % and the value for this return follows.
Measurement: **98** %
